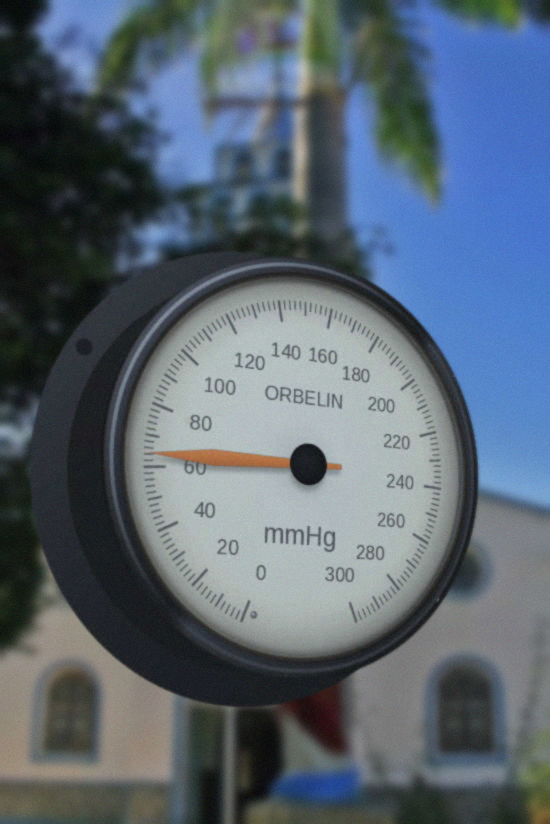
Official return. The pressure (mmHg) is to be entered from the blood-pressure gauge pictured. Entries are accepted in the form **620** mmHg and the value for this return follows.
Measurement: **64** mmHg
